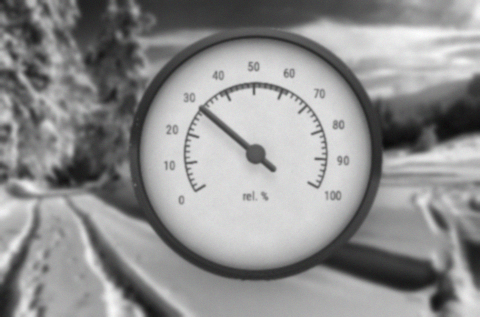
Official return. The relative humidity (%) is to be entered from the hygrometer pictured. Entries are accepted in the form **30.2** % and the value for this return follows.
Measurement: **30** %
